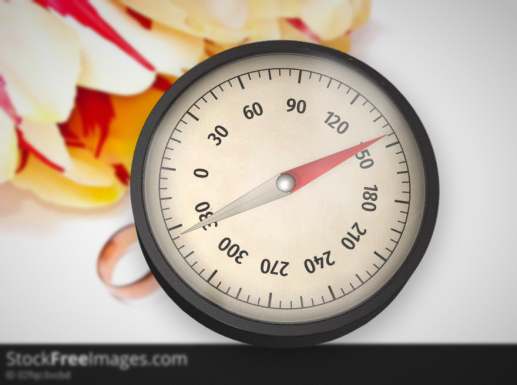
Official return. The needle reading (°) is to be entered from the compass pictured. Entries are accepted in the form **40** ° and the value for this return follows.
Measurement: **145** °
